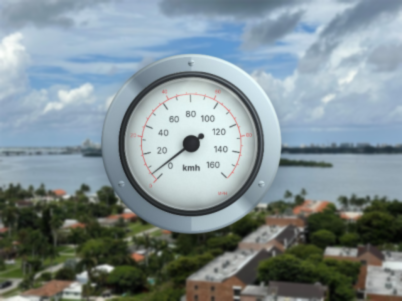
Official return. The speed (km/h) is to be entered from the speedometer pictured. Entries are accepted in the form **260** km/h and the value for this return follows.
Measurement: **5** km/h
